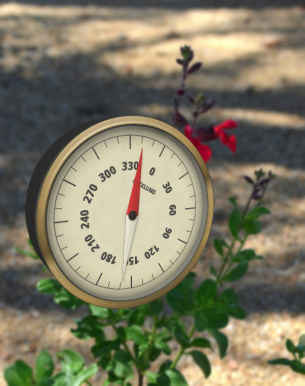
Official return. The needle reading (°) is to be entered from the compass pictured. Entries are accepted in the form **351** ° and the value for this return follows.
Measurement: **340** °
